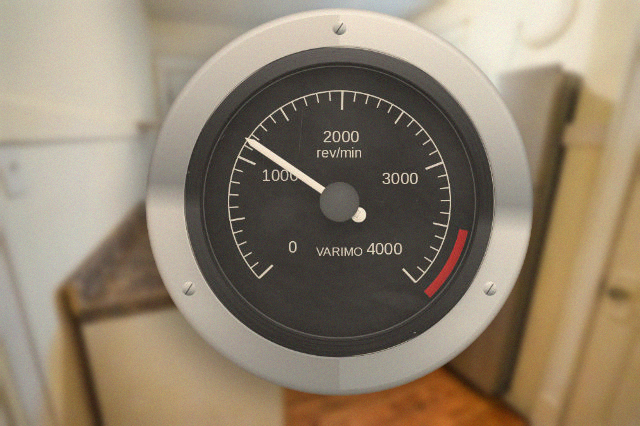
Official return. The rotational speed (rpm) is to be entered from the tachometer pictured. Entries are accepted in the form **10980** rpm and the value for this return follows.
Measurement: **1150** rpm
